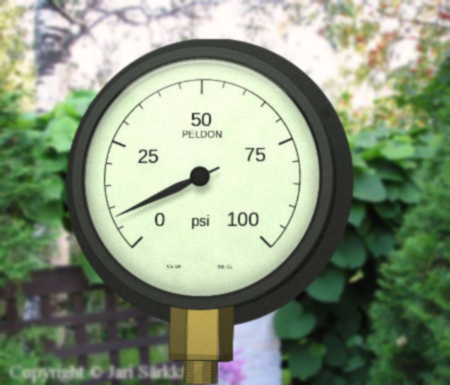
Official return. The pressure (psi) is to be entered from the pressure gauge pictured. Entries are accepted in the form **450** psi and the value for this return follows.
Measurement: **7.5** psi
